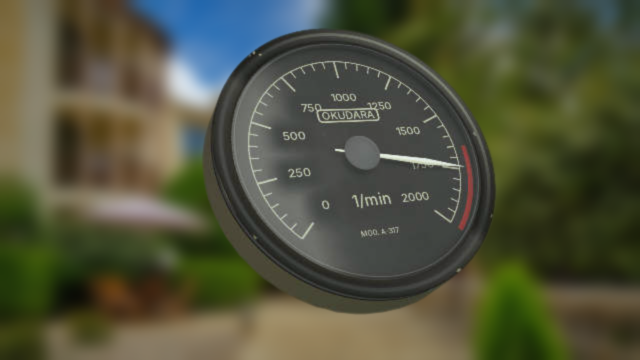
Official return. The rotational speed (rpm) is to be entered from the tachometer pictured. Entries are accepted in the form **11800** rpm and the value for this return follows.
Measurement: **1750** rpm
